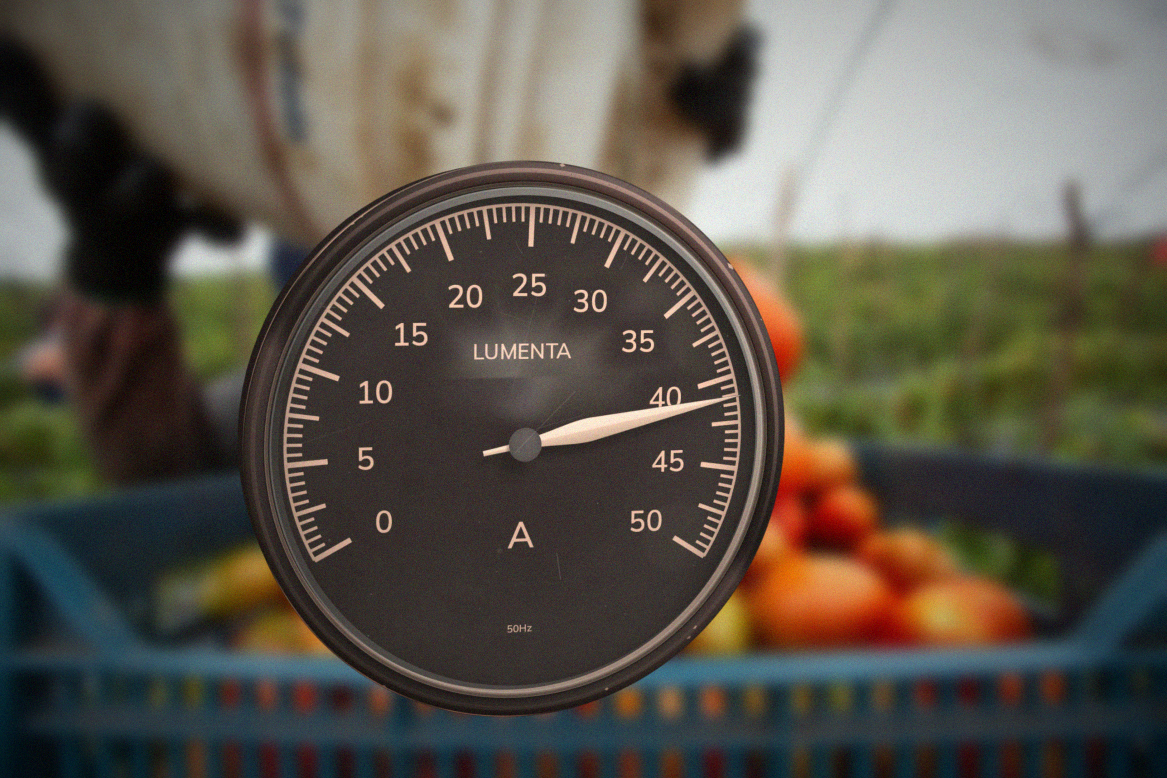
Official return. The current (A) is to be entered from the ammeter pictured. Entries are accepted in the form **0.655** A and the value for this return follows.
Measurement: **41** A
